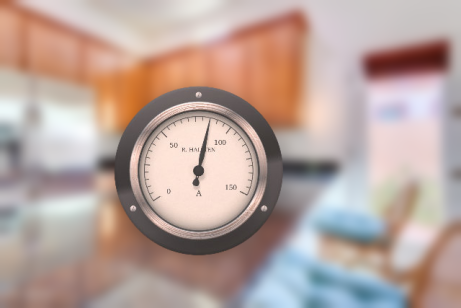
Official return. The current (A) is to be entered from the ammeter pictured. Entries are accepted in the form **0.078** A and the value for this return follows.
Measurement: **85** A
